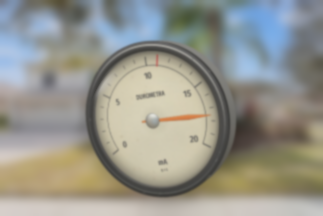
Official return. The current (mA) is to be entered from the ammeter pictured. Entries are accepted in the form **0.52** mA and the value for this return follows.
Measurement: **17.5** mA
